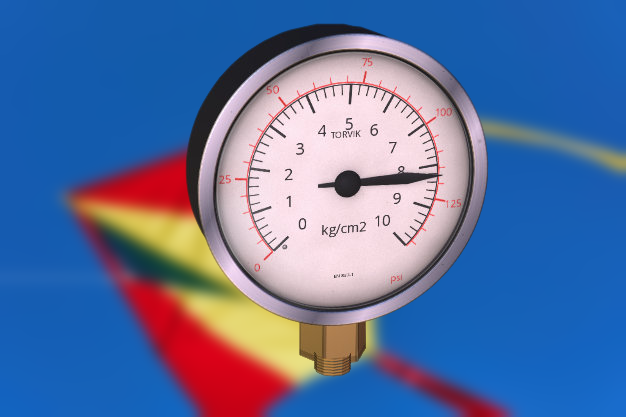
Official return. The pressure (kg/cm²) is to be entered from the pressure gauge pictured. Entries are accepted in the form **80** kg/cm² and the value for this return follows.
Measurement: **8.2** kg/cm²
